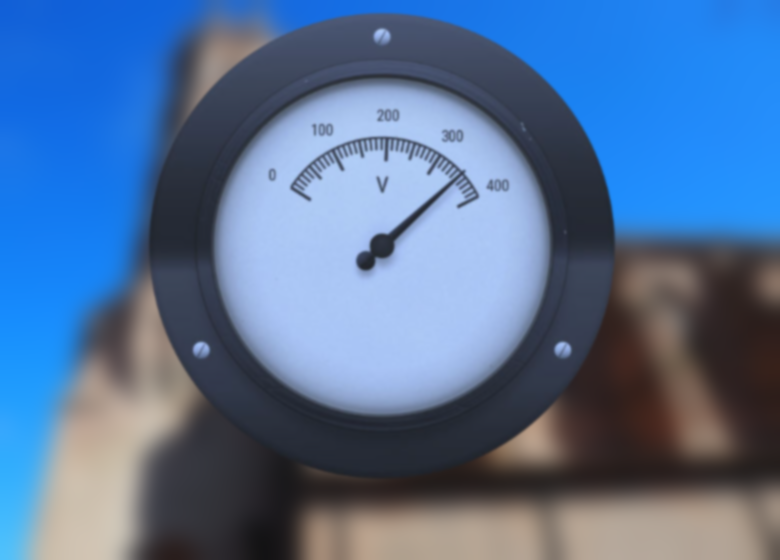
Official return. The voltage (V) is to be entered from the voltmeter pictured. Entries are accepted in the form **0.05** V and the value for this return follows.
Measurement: **350** V
